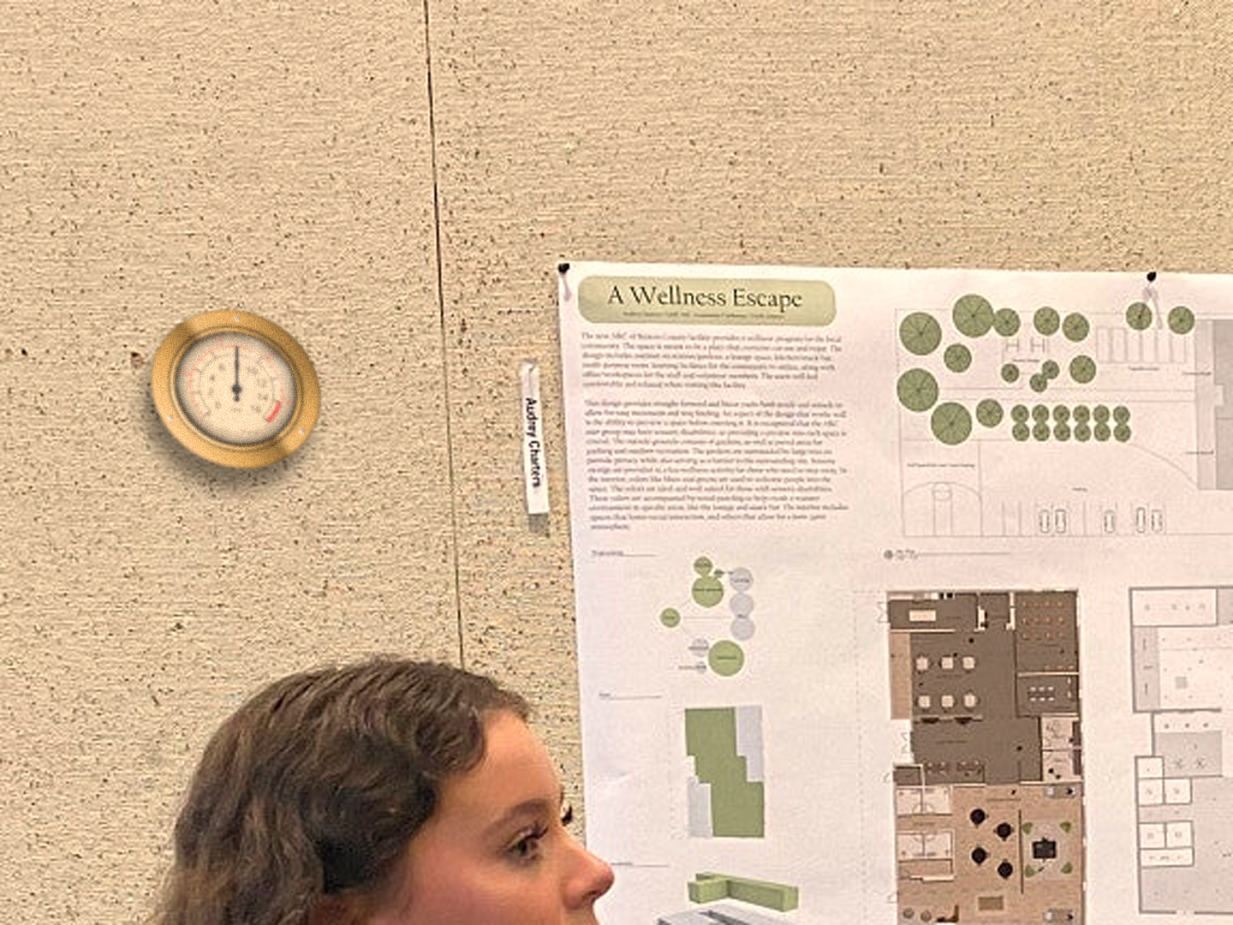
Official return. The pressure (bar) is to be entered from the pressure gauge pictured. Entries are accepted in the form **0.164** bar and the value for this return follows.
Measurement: **8** bar
